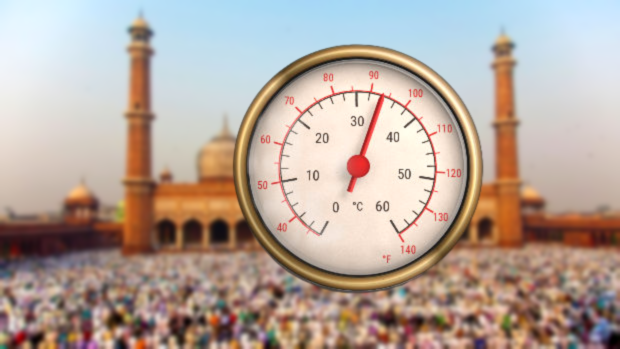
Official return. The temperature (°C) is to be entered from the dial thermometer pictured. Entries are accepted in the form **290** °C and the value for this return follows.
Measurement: **34** °C
